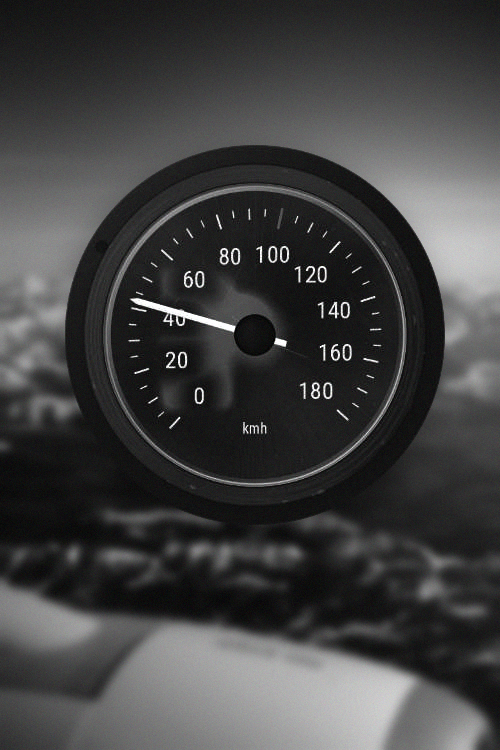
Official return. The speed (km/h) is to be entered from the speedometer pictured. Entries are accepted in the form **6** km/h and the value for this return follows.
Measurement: **42.5** km/h
